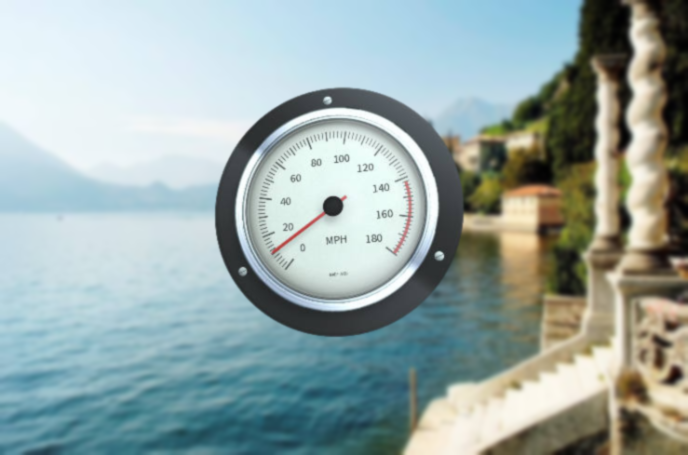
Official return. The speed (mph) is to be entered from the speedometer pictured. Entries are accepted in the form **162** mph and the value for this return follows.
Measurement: **10** mph
